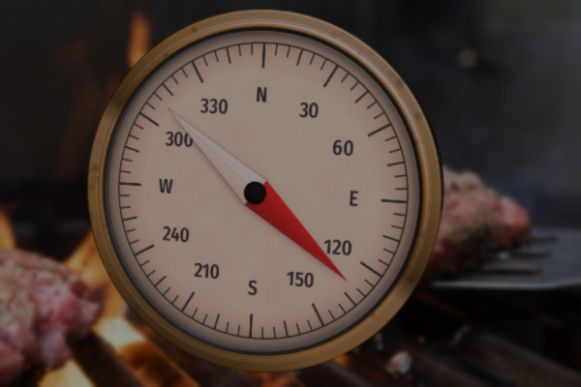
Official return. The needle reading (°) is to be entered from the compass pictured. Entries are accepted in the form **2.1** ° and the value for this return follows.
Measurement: **130** °
